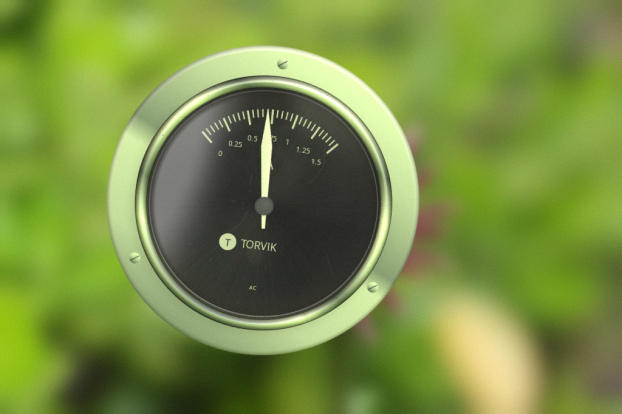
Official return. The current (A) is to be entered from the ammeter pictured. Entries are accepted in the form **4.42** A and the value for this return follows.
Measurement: **0.7** A
